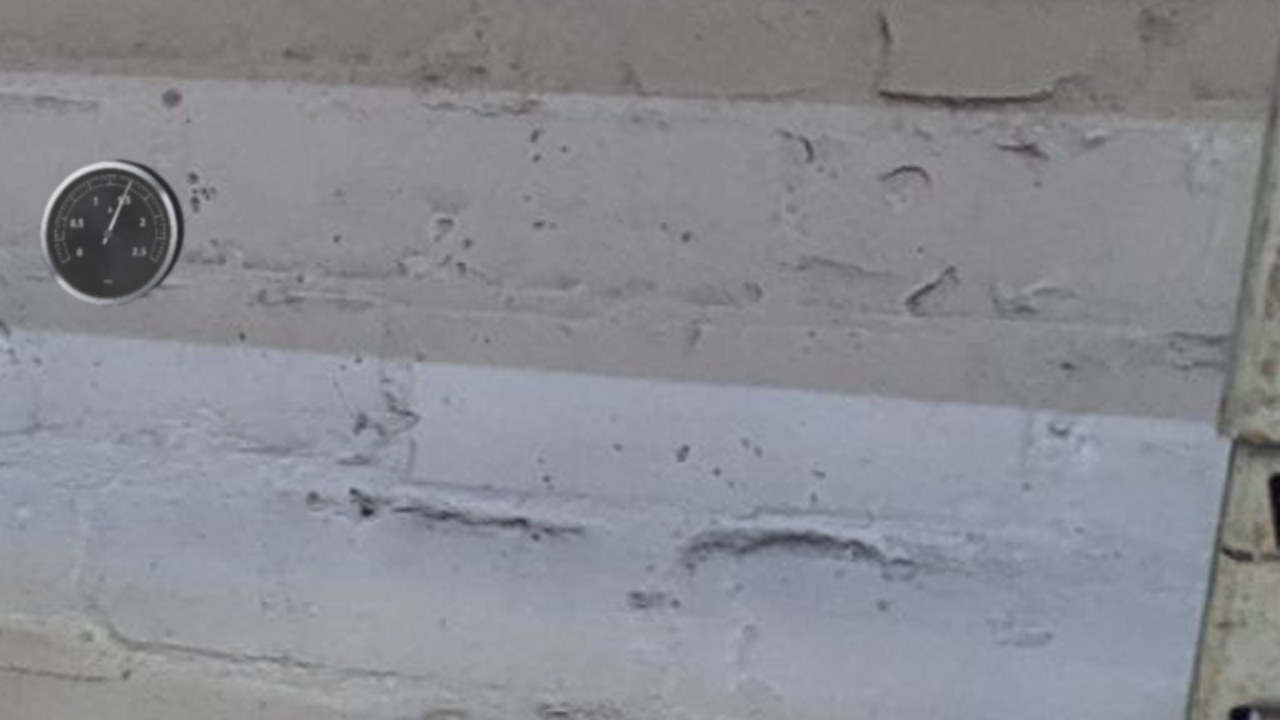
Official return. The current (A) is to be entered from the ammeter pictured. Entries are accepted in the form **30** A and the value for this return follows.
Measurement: **1.5** A
